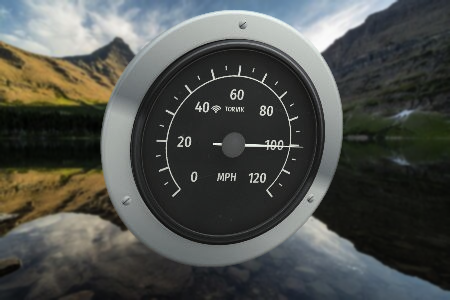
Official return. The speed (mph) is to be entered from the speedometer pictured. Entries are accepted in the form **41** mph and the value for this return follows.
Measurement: **100** mph
